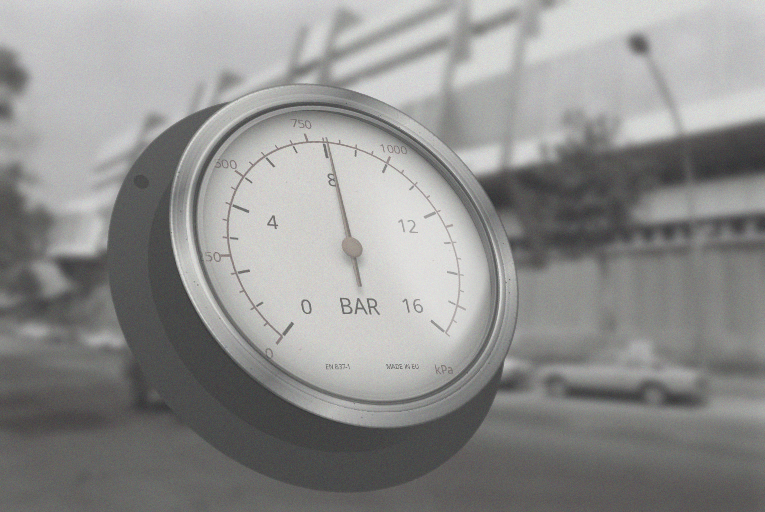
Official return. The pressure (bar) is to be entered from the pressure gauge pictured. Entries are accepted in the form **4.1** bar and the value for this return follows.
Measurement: **8** bar
